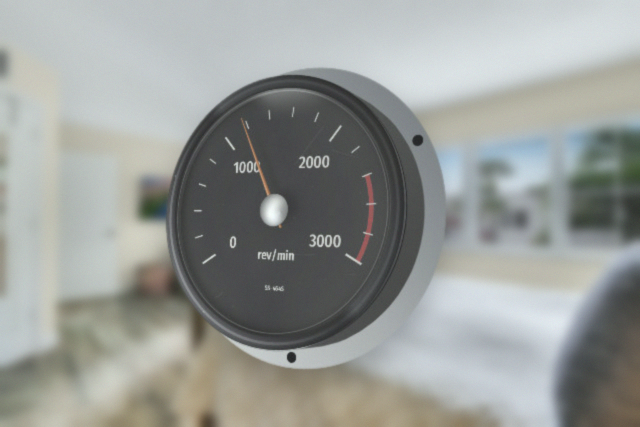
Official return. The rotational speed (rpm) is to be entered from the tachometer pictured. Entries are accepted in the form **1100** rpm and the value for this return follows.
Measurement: **1200** rpm
